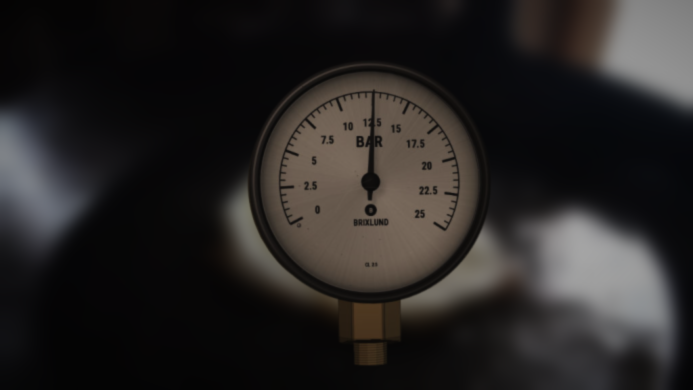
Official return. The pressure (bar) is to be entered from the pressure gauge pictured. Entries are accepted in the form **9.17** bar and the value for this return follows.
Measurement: **12.5** bar
